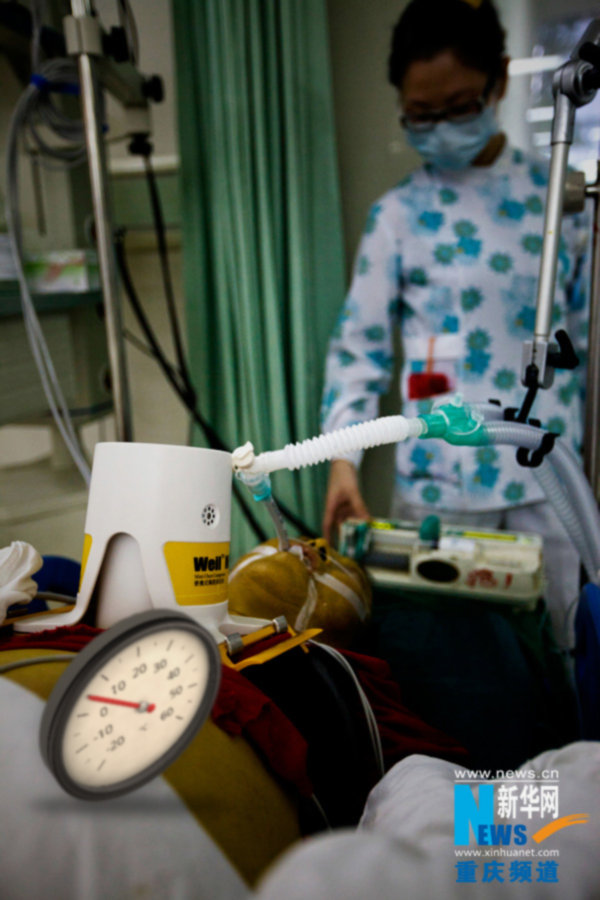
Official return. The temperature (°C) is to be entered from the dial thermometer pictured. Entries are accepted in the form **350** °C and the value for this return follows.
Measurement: **5** °C
